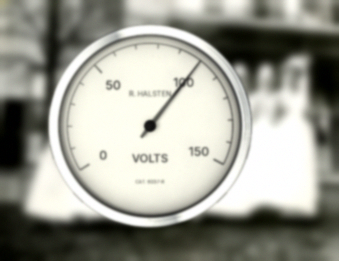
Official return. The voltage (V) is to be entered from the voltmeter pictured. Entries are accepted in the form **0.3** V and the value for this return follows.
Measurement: **100** V
